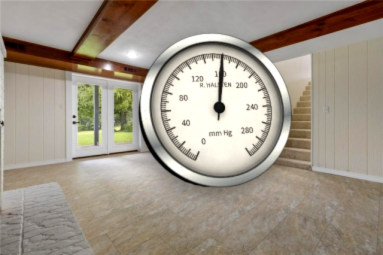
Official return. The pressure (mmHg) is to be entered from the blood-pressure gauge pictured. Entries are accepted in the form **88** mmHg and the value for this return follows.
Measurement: **160** mmHg
